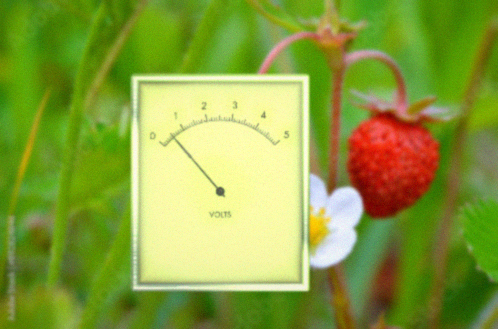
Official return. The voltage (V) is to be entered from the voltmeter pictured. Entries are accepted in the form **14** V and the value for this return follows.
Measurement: **0.5** V
